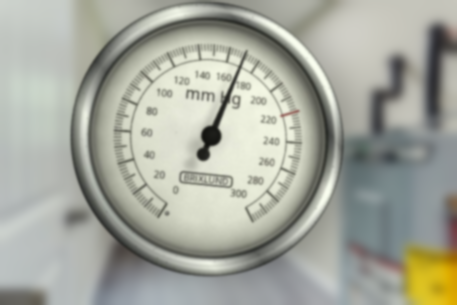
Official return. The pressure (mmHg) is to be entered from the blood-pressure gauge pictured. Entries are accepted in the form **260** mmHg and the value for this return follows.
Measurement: **170** mmHg
